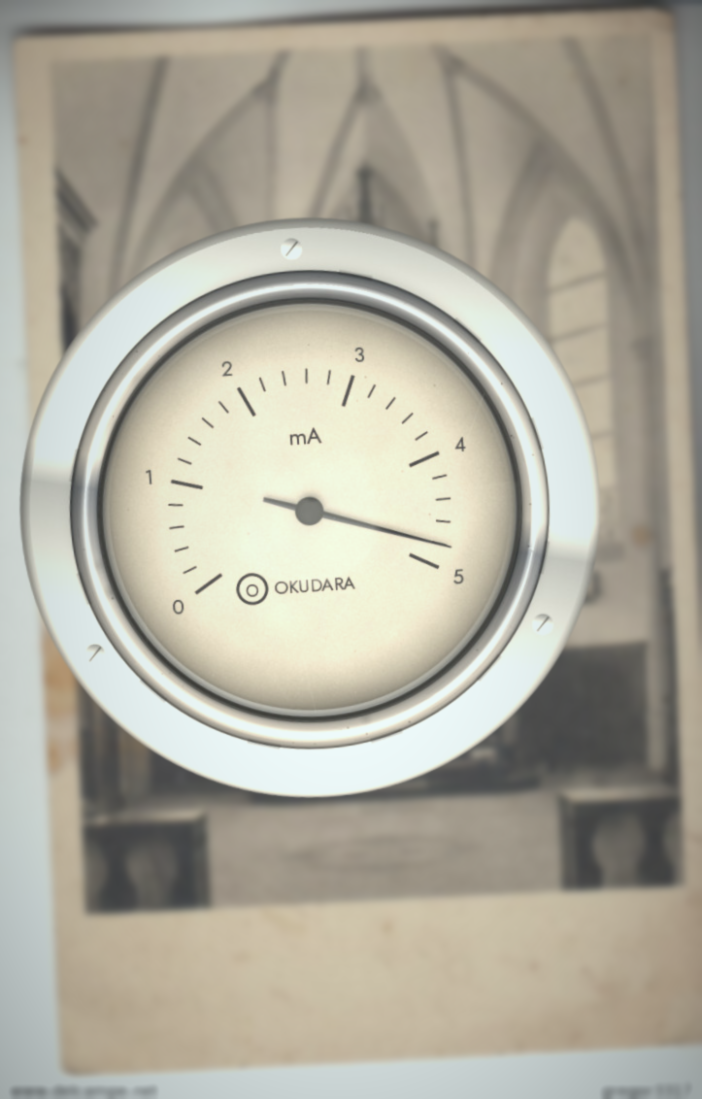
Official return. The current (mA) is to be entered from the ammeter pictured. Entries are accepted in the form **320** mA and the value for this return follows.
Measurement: **4.8** mA
